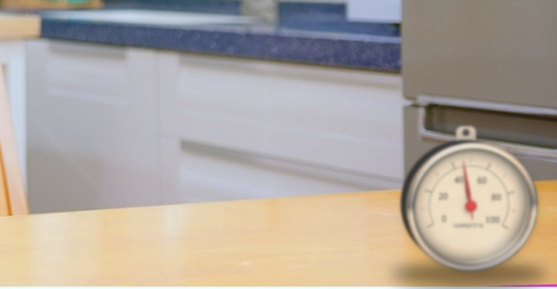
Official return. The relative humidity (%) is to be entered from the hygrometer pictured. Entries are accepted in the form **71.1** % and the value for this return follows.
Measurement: **45** %
